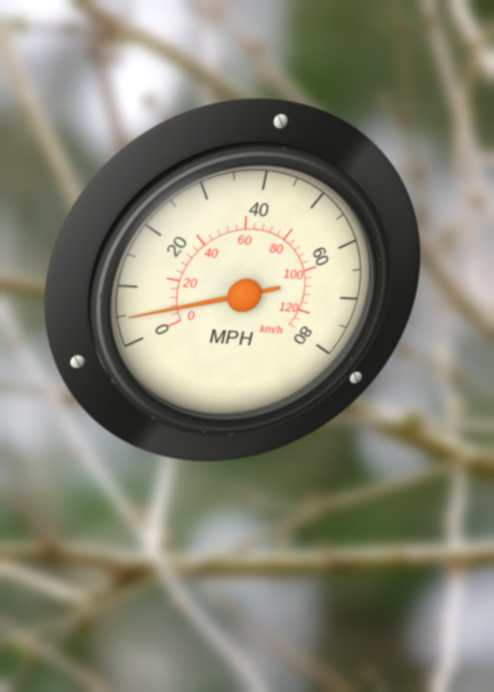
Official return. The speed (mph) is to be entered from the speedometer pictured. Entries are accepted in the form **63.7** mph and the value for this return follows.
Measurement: **5** mph
